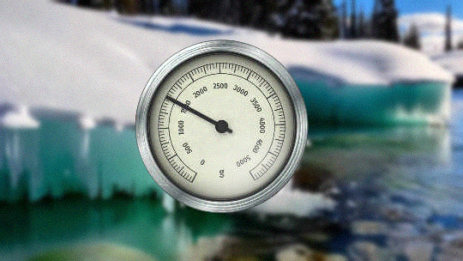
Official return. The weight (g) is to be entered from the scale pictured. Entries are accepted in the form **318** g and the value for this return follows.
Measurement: **1500** g
